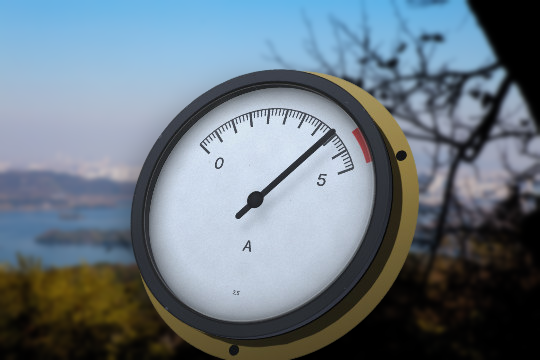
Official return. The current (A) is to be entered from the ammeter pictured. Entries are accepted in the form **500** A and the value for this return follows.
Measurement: **4** A
